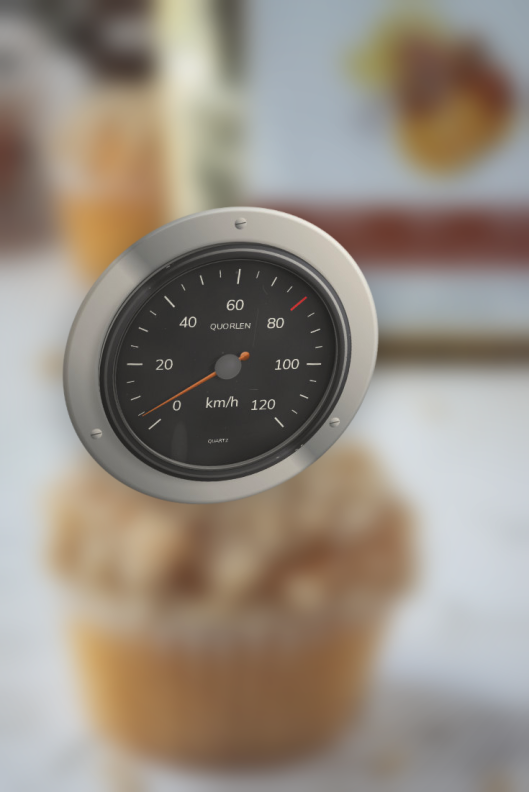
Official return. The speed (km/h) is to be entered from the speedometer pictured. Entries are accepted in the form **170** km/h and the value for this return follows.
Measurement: **5** km/h
